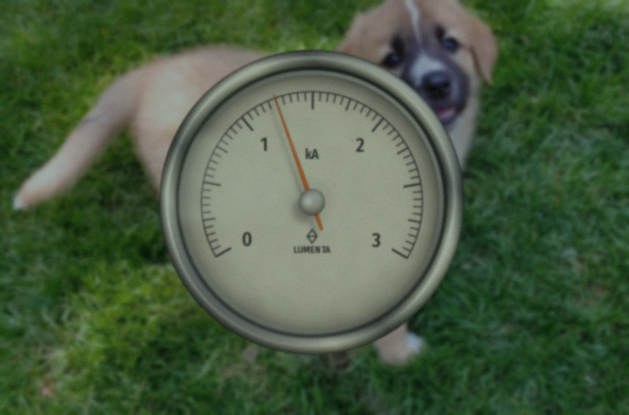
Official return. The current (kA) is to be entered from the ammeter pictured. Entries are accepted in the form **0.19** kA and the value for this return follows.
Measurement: **1.25** kA
